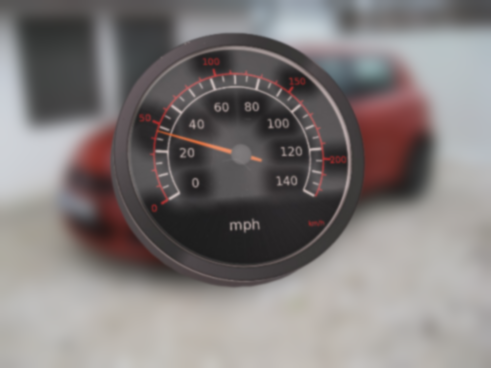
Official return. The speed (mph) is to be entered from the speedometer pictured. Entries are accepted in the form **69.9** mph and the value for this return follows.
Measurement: **27.5** mph
